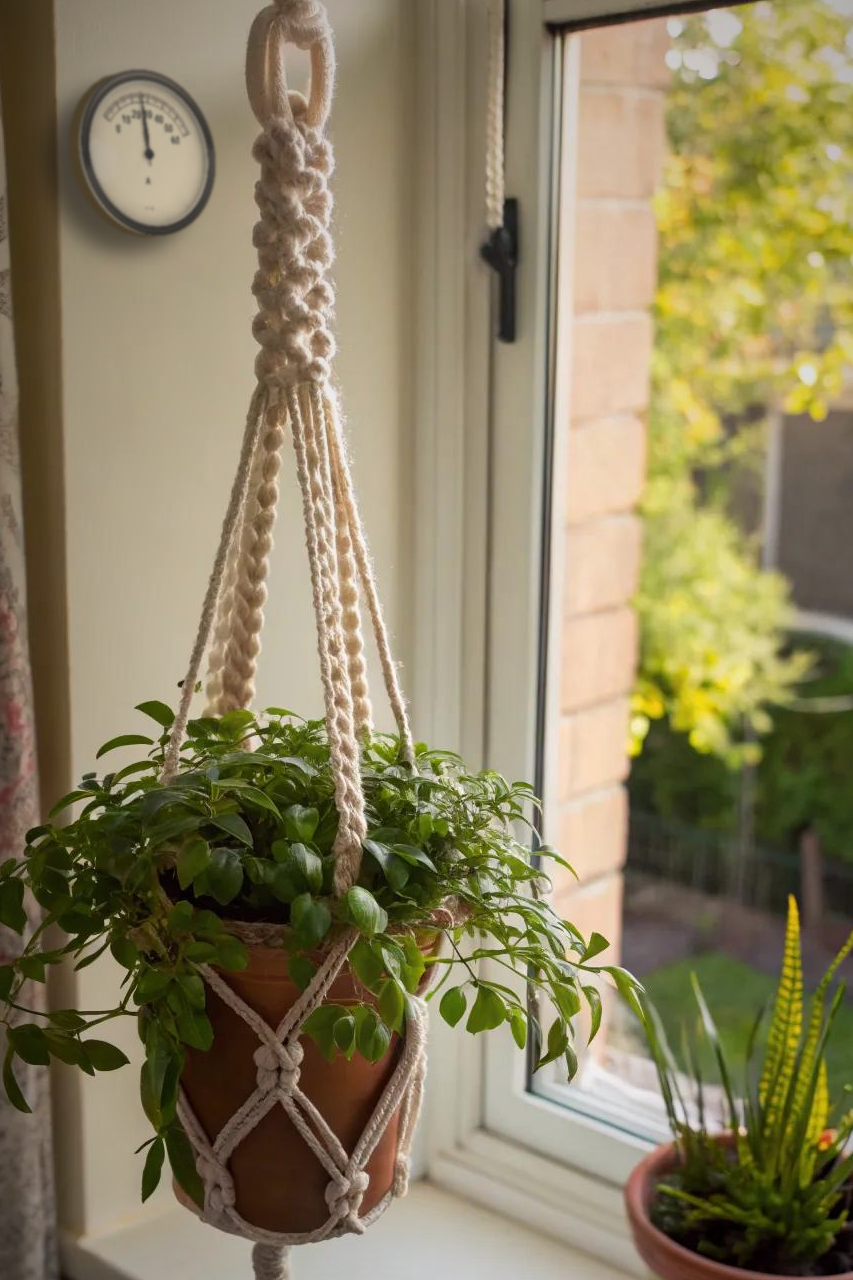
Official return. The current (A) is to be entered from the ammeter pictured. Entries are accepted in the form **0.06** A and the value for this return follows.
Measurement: **25** A
